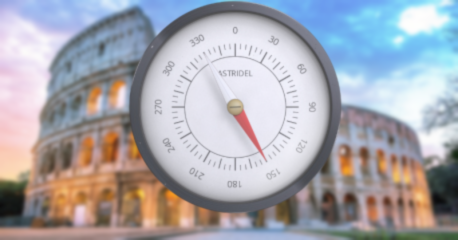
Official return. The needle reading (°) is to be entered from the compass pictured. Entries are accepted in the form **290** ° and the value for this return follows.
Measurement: **150** °
